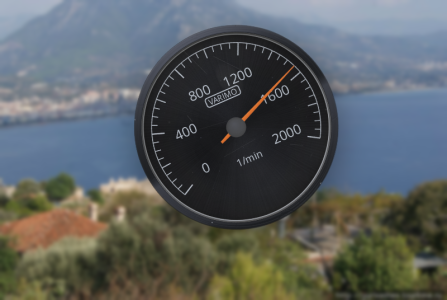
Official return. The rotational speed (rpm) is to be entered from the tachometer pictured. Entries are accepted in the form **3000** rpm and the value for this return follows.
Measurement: **1550** rpm
